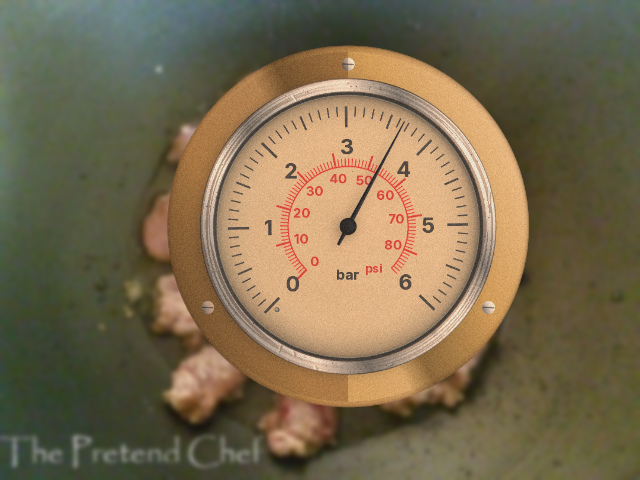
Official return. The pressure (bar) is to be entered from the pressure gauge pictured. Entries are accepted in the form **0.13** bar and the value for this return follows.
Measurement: **3.65** bar
